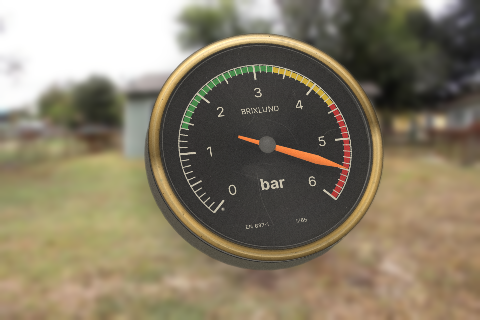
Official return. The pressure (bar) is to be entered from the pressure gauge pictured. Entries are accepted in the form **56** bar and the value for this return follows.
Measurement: **5.5** bar
